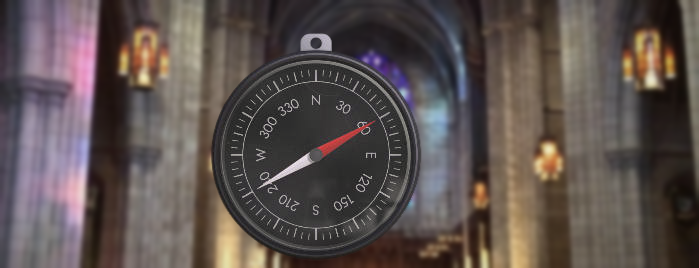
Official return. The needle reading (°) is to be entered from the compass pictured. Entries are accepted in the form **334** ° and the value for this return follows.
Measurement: **60** °
